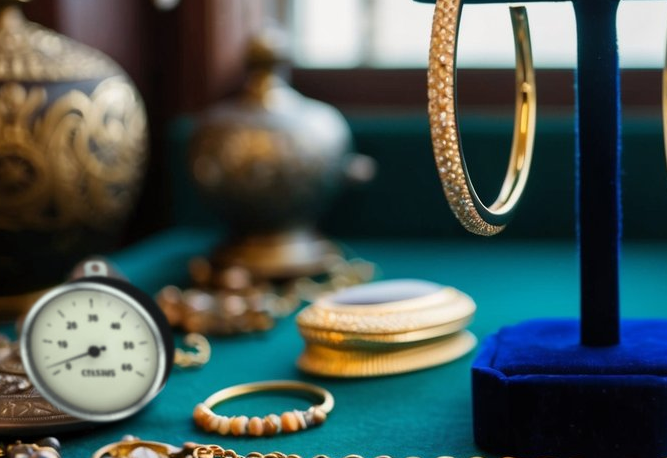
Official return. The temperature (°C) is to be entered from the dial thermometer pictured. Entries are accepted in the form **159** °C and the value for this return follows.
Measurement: **2.5** °C
